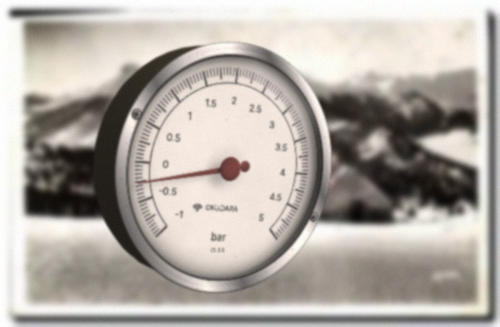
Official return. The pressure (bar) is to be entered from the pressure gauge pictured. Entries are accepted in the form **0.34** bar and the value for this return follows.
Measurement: **-0.25** bar
